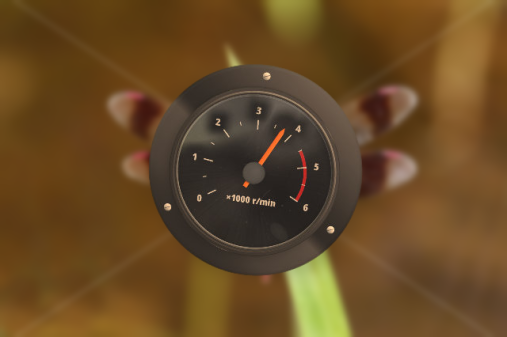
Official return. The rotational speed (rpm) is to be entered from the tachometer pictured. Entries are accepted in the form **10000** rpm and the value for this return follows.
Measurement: **3750** rpm
